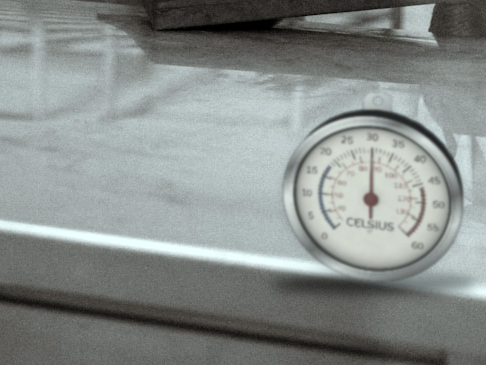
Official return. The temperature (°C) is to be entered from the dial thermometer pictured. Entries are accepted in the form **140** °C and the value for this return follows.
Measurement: **30** °C
